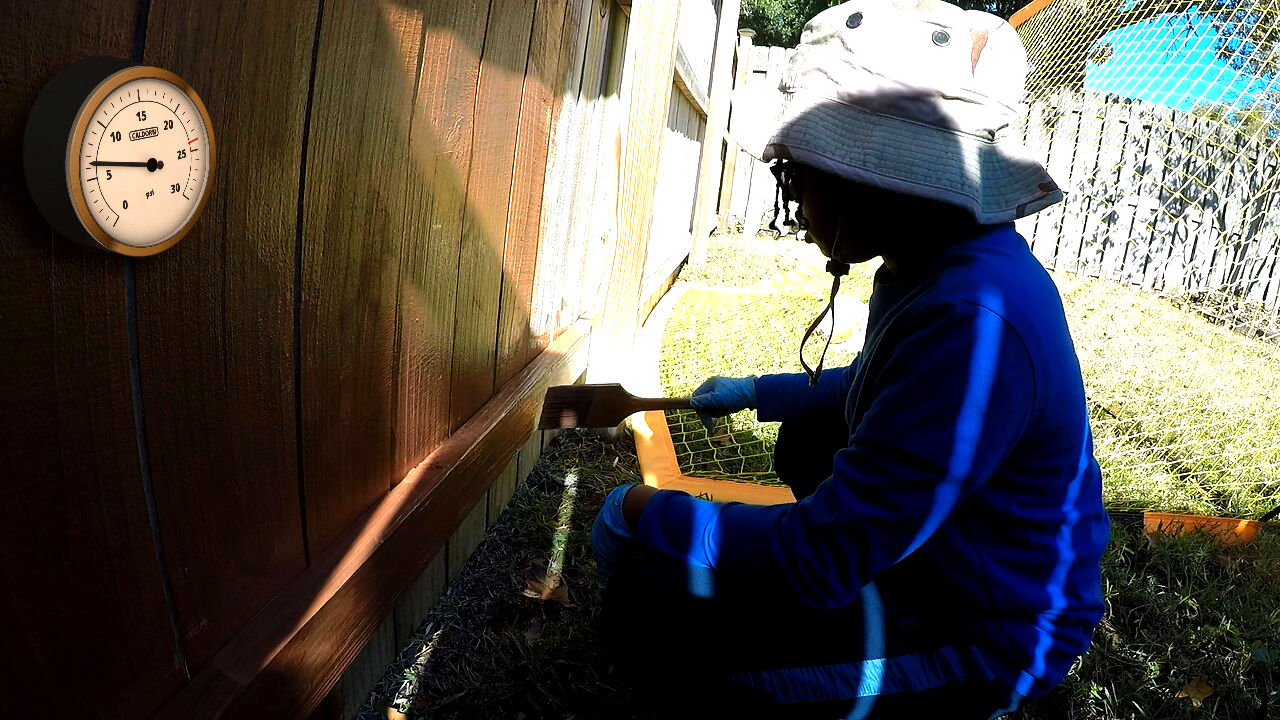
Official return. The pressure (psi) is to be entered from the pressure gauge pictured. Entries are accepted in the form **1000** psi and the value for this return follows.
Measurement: **6.5** psi
